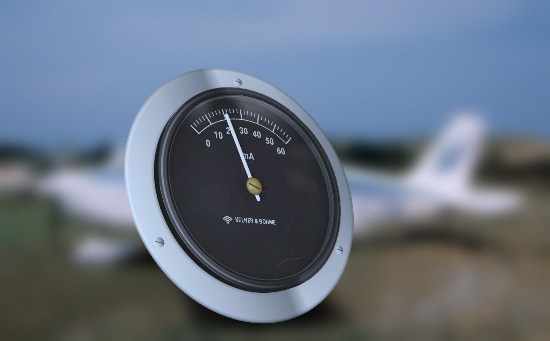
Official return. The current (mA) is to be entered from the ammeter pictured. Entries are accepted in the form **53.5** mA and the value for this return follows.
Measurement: **20** mA
